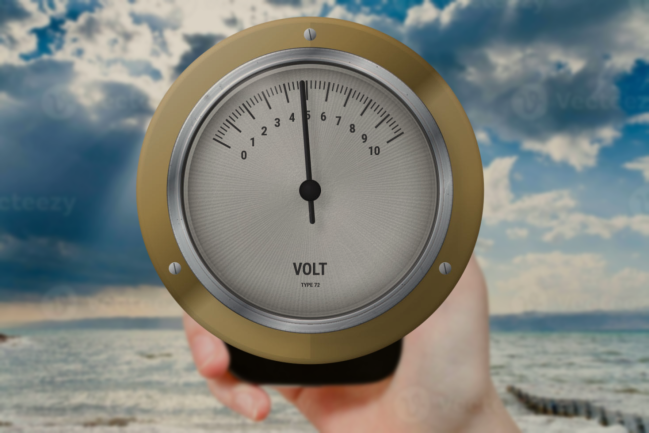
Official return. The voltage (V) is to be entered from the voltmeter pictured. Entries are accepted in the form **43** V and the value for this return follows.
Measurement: **4.8** V
